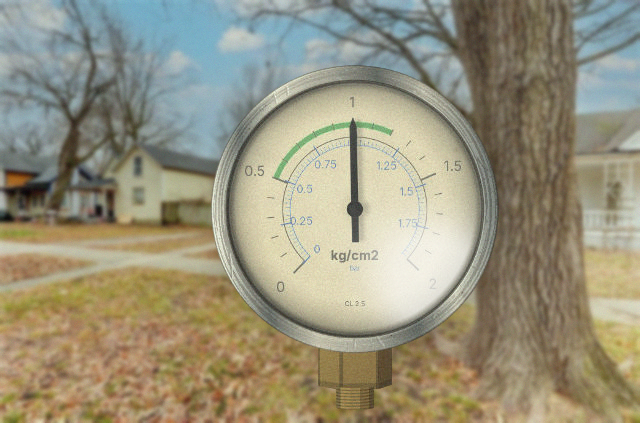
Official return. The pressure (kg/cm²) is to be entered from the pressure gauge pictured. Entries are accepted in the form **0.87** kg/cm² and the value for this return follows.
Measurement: **1** kg/cm²
